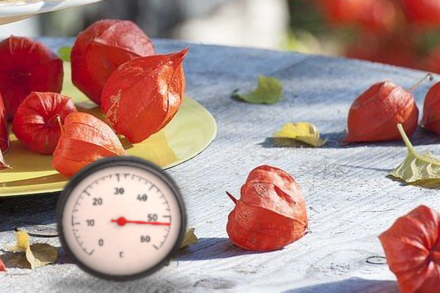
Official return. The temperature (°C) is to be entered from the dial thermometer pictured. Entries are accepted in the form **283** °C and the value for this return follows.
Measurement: **52** °C
